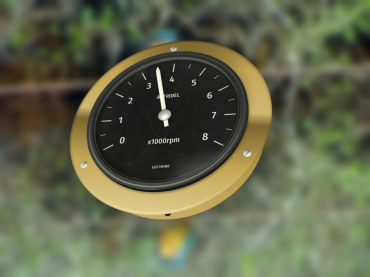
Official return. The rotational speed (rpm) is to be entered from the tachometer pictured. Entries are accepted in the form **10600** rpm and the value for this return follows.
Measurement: **3500** rpm
